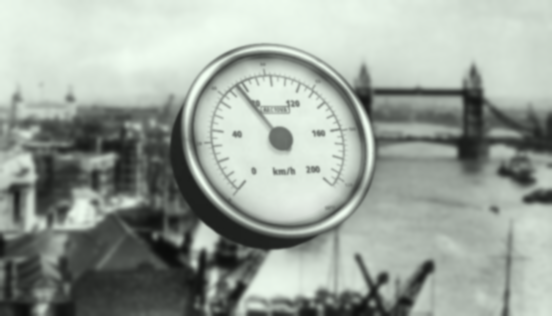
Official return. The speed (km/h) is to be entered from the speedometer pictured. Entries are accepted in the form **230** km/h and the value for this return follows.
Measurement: **75** km/h
